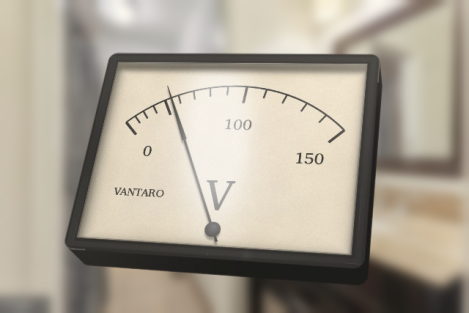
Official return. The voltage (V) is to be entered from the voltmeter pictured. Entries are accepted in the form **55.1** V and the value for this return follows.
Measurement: **55** V
